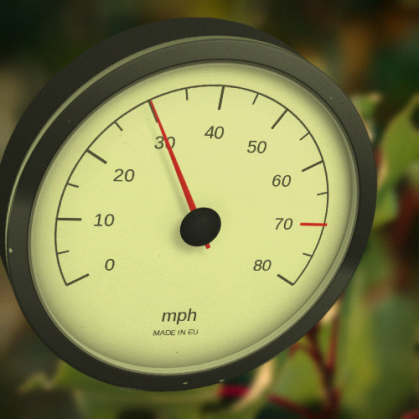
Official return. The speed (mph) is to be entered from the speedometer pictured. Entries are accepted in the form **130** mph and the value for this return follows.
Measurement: **30** mph
